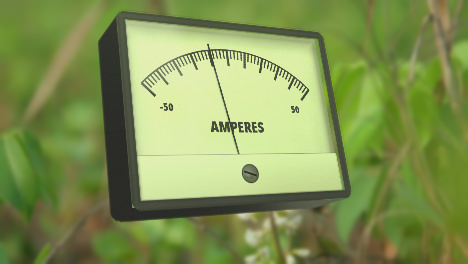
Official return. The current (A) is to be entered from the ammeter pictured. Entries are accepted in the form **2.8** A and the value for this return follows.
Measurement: **-10** A
